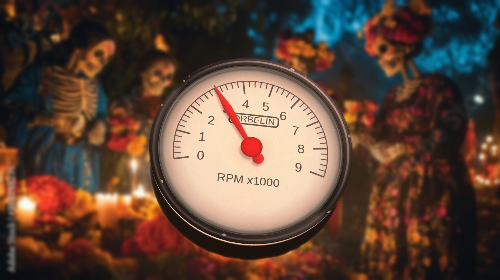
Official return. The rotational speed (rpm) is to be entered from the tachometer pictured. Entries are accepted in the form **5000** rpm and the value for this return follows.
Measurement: **3000** rpm
